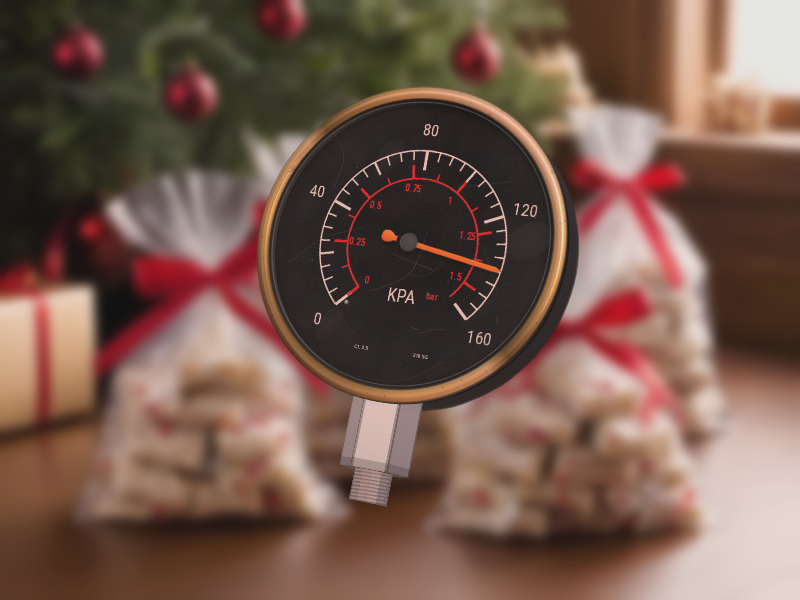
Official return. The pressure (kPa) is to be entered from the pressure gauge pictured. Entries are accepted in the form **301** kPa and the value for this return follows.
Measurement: **140** kPa
